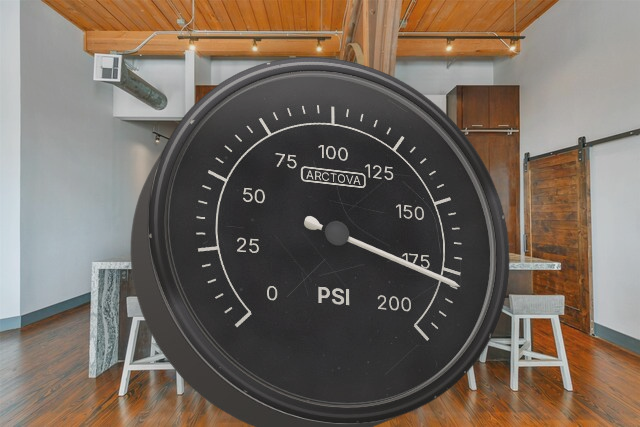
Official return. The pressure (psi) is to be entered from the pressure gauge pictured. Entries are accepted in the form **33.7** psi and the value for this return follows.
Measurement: **180** psi
